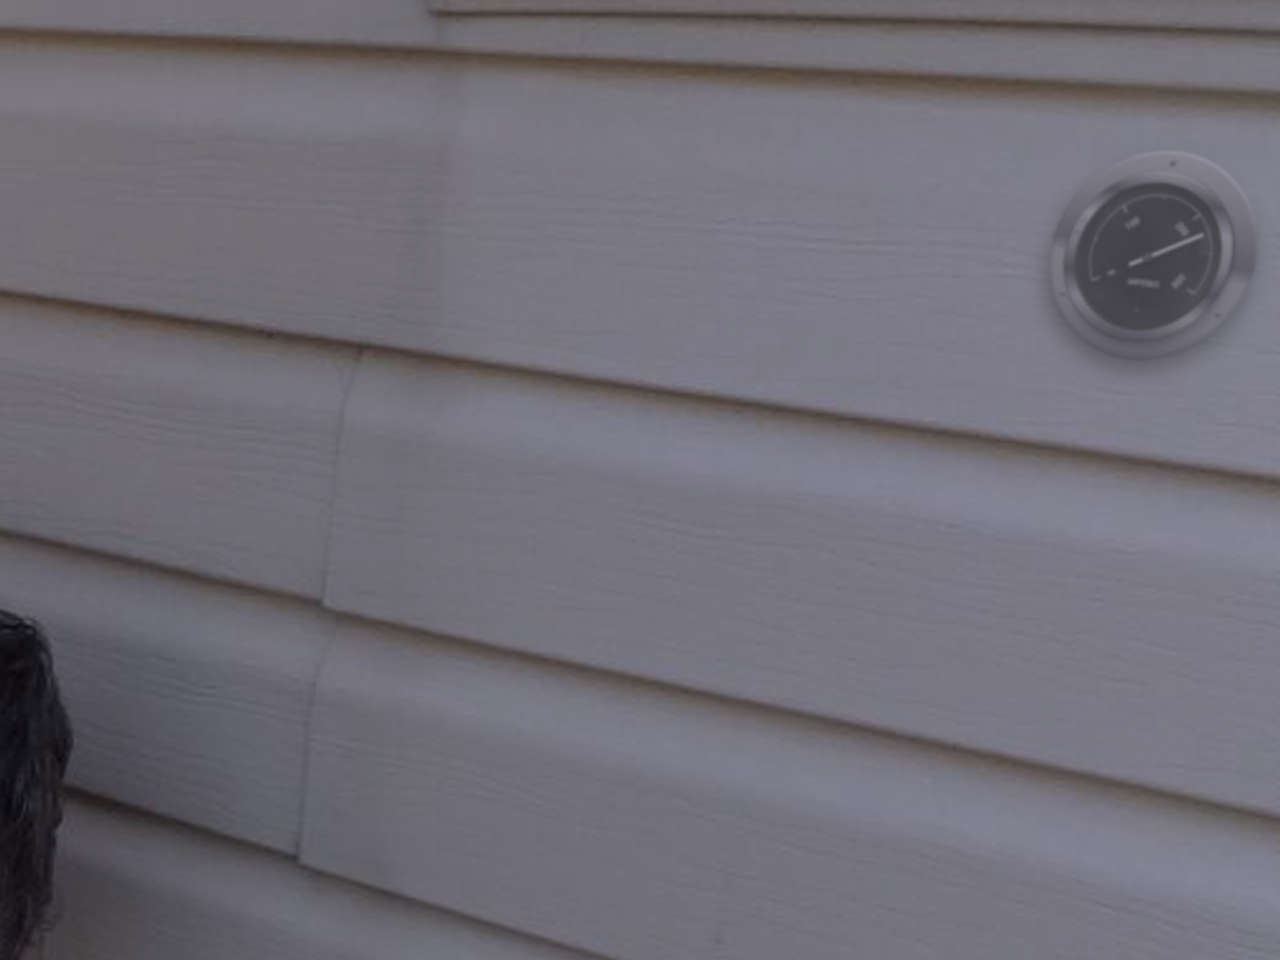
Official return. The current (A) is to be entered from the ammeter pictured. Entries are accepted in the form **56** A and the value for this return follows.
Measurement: **225** A
